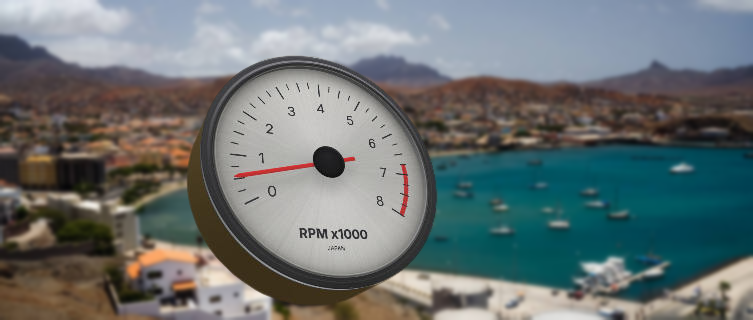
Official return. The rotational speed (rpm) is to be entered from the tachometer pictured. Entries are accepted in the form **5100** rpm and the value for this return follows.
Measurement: **500** rpm
